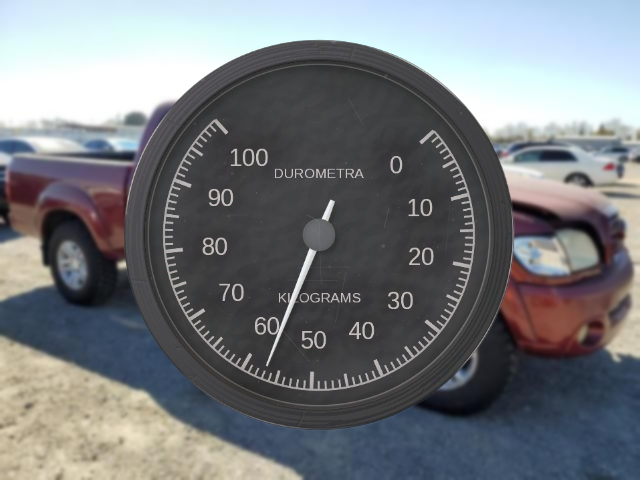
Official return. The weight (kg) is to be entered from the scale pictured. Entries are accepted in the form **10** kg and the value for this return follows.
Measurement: **57** kg
